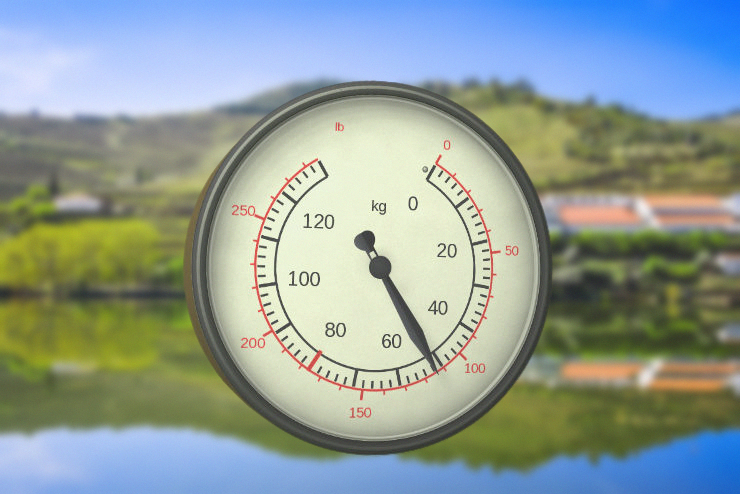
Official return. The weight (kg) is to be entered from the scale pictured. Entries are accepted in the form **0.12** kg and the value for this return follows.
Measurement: **52** kg
